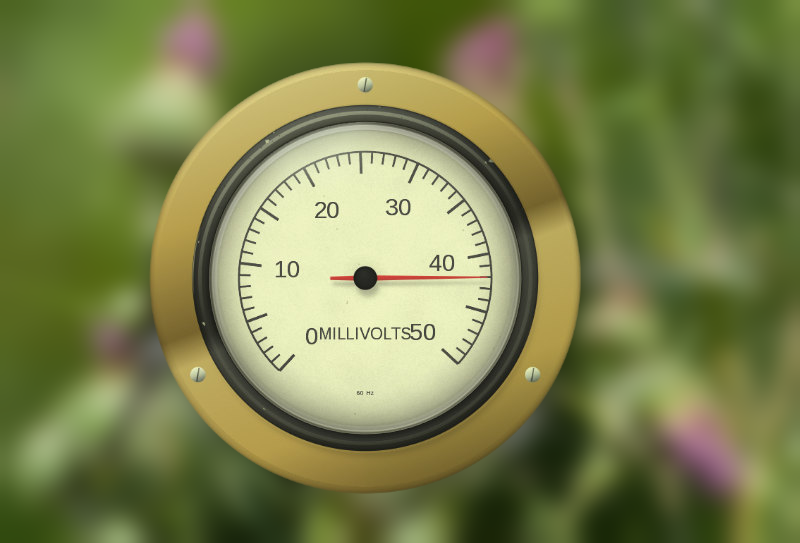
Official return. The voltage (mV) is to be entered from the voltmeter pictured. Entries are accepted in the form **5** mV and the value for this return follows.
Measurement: **42** mV
